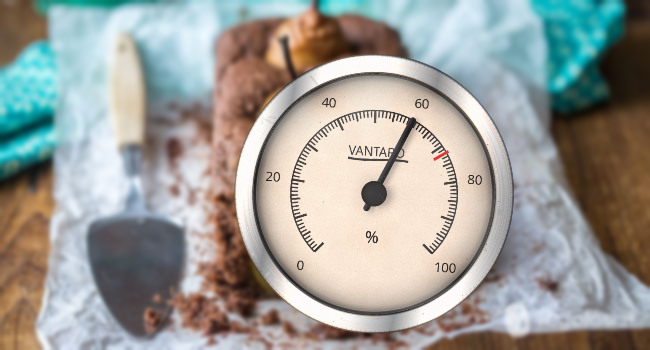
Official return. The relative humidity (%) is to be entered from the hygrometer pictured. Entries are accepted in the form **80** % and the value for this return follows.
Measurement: **60** %
